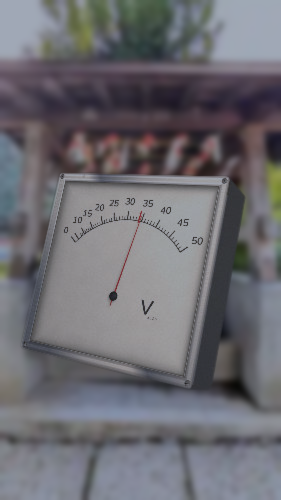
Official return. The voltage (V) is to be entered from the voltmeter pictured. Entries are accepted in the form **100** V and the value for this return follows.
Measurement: **35** V
